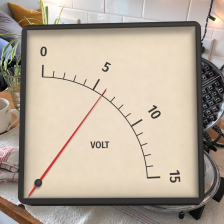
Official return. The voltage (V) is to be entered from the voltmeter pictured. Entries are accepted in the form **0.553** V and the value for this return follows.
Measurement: **6** V
